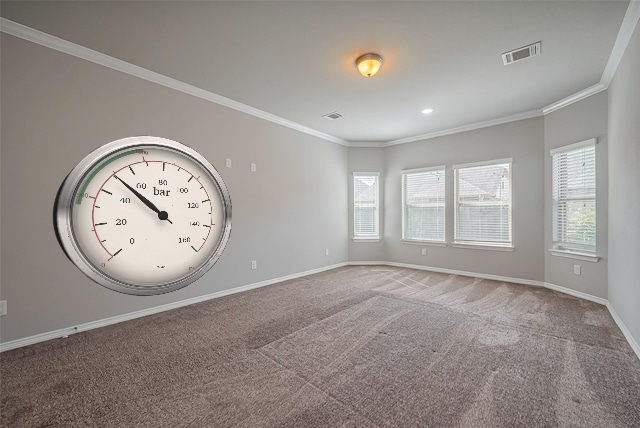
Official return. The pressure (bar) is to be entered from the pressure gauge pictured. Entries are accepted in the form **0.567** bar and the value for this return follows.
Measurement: **50** bar
